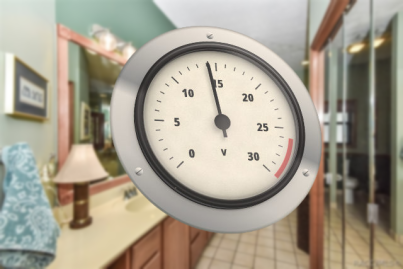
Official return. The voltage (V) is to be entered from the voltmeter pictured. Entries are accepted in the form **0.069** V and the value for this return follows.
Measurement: **14** V
